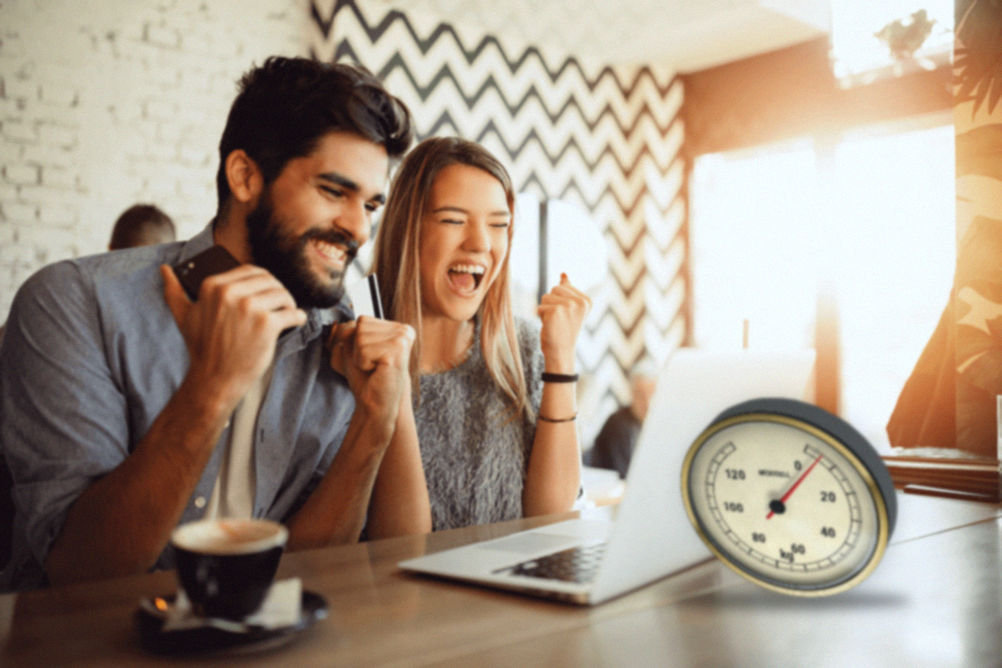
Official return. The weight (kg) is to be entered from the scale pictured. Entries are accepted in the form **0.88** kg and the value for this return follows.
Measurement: **5** kg
